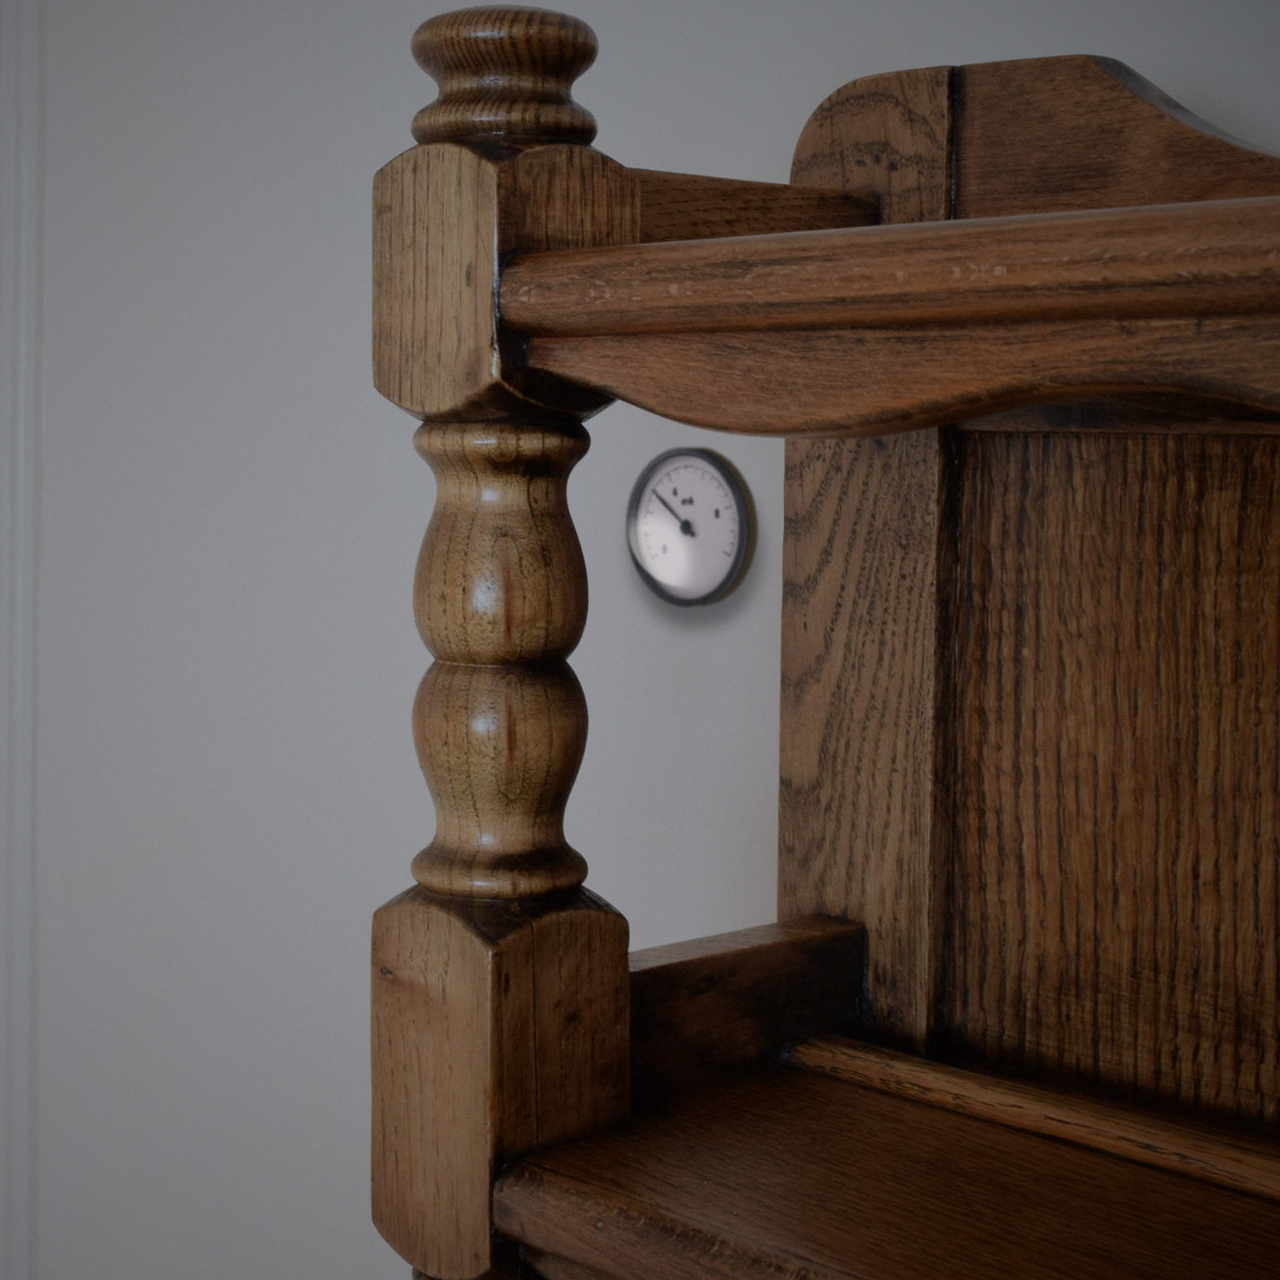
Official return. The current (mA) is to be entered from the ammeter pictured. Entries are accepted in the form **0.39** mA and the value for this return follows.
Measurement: **3** mA
